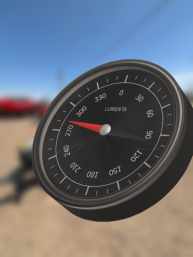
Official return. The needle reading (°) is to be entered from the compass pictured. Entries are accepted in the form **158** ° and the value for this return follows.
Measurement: **280** °
